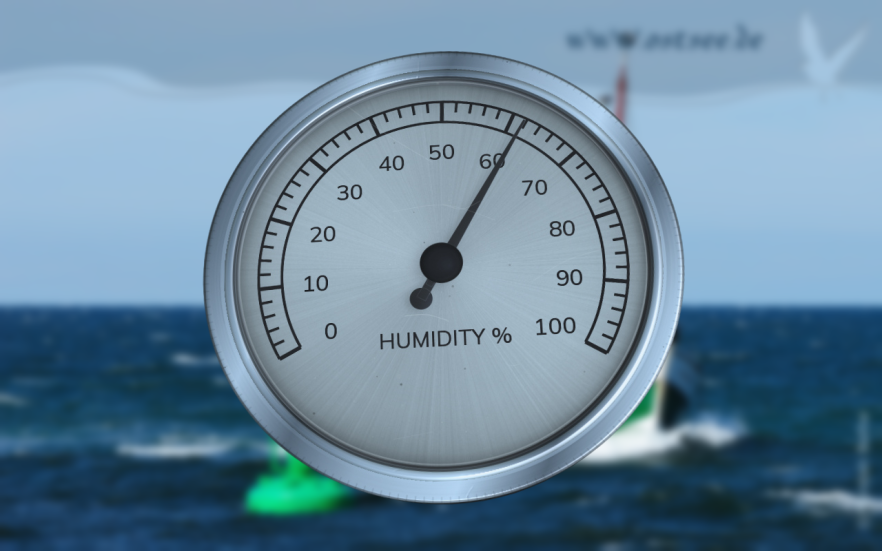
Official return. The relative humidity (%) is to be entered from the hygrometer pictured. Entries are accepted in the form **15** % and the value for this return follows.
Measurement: **62** %
